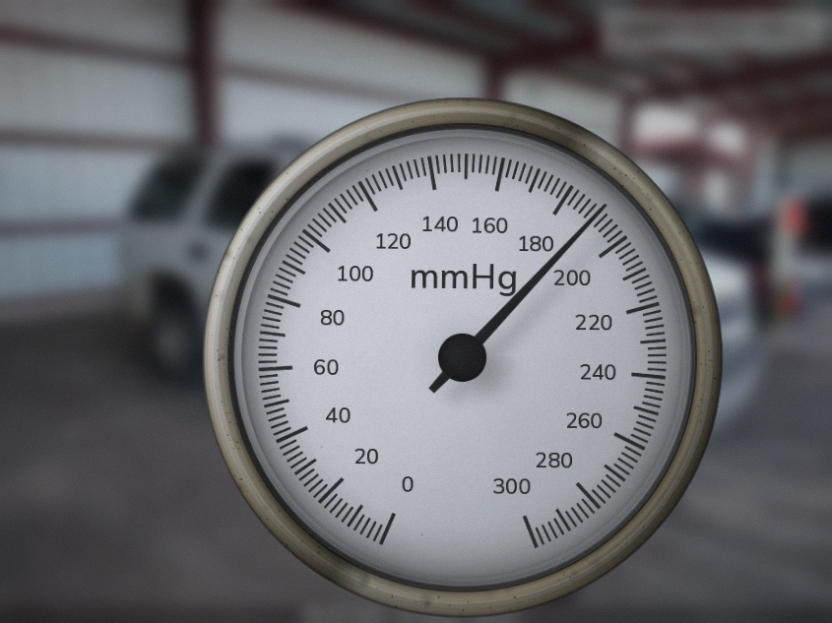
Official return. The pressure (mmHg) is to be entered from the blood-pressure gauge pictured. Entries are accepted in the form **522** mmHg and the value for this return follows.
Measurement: **190** mmHg
